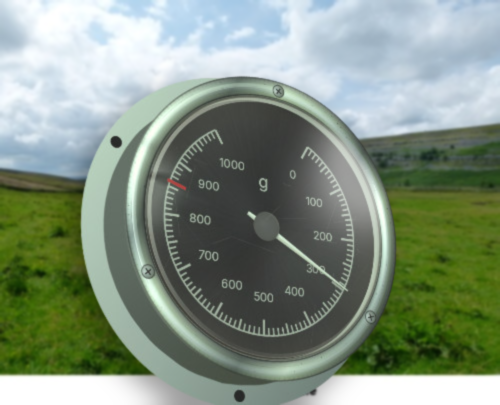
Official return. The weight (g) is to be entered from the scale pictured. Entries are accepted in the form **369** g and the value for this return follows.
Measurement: **300** g
